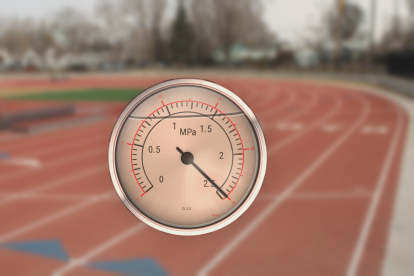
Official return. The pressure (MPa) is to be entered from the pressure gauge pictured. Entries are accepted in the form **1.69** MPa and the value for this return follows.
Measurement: **2.45** MPa
